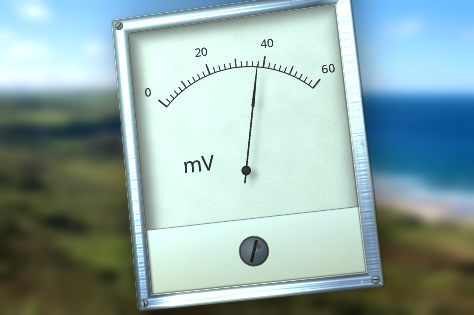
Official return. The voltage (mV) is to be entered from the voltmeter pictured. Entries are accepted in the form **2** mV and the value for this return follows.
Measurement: **38** mV
